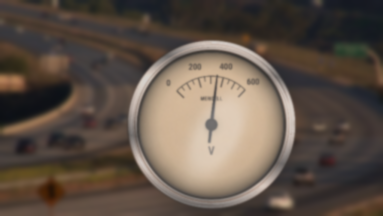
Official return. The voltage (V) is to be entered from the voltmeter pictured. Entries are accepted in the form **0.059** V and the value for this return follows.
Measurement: **350** V
